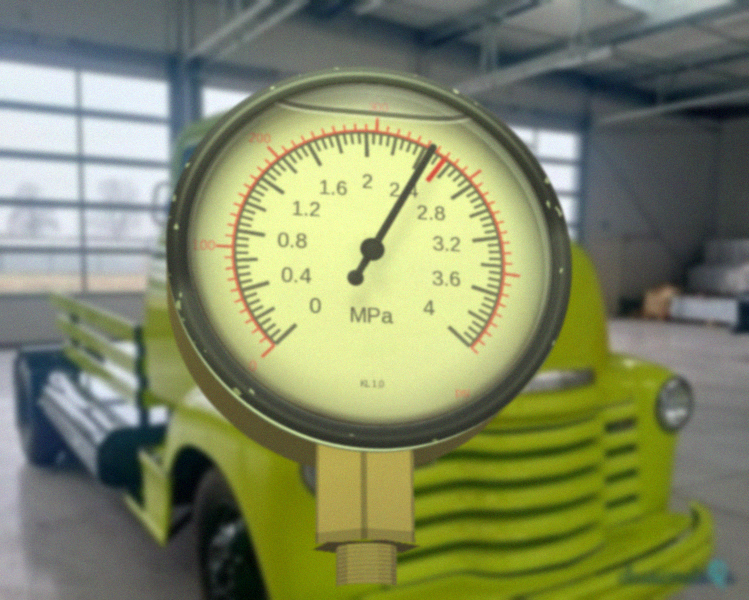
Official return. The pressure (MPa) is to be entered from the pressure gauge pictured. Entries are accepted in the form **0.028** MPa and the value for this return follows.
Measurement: **2.45** MPa
